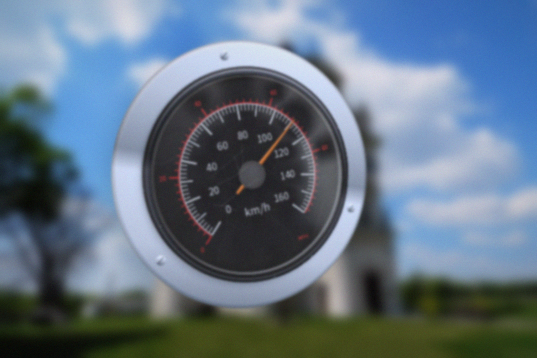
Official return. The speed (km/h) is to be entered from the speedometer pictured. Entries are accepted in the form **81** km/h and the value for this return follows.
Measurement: **110** km/h
